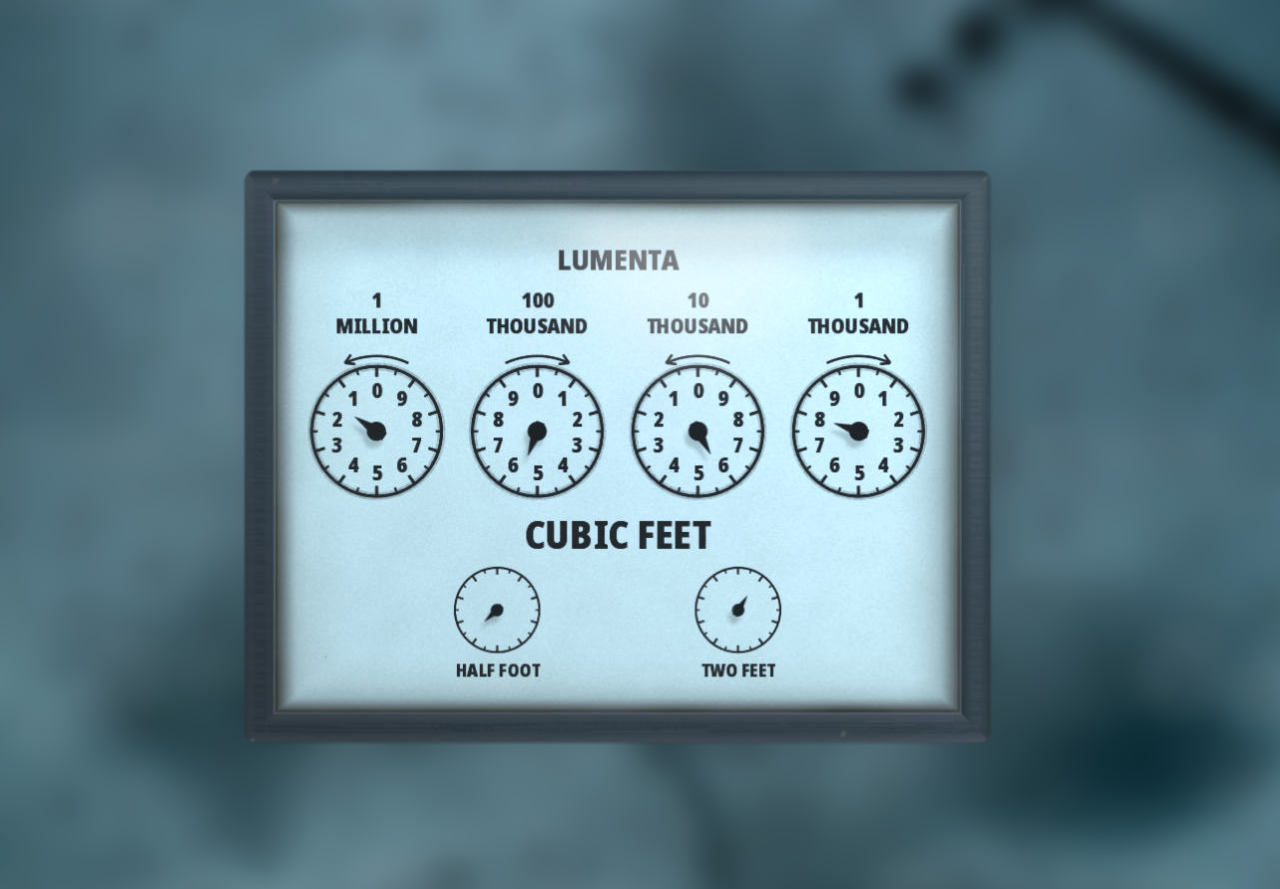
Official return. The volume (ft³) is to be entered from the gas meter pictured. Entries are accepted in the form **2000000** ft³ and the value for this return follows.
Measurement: **155800** ft³
